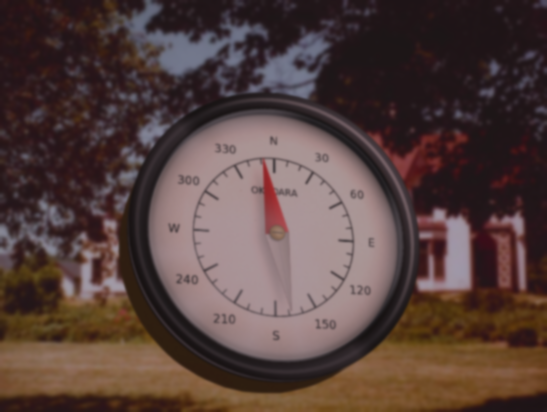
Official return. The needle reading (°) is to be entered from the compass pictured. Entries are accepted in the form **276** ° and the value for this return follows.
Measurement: **350** °
